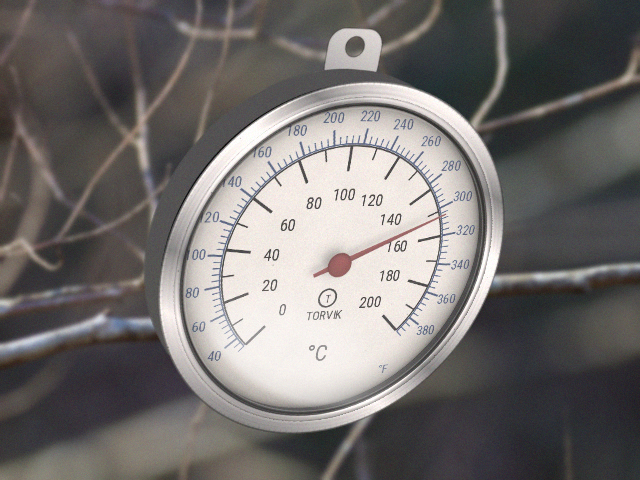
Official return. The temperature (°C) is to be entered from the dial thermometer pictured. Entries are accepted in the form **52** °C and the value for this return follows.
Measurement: **150** °C
